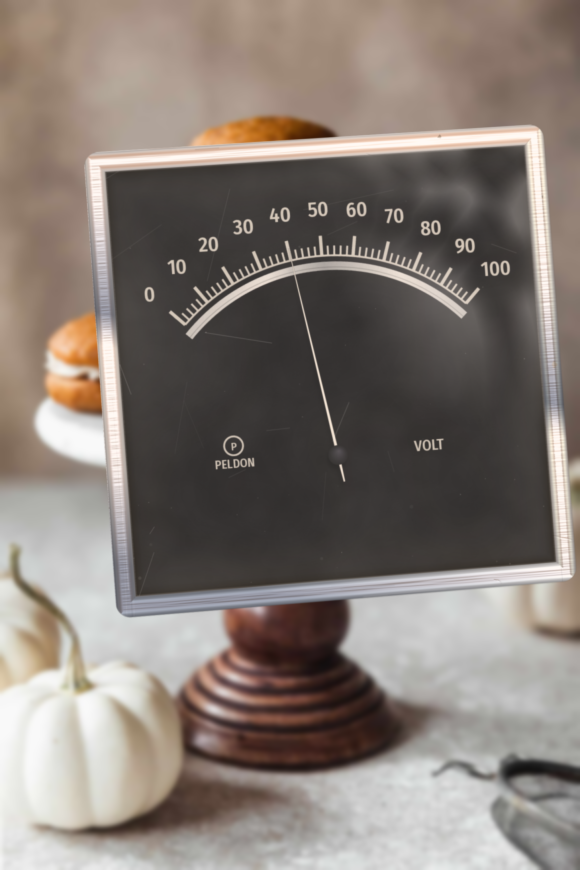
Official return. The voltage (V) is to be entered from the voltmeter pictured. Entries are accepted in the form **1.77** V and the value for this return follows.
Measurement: **40** V
